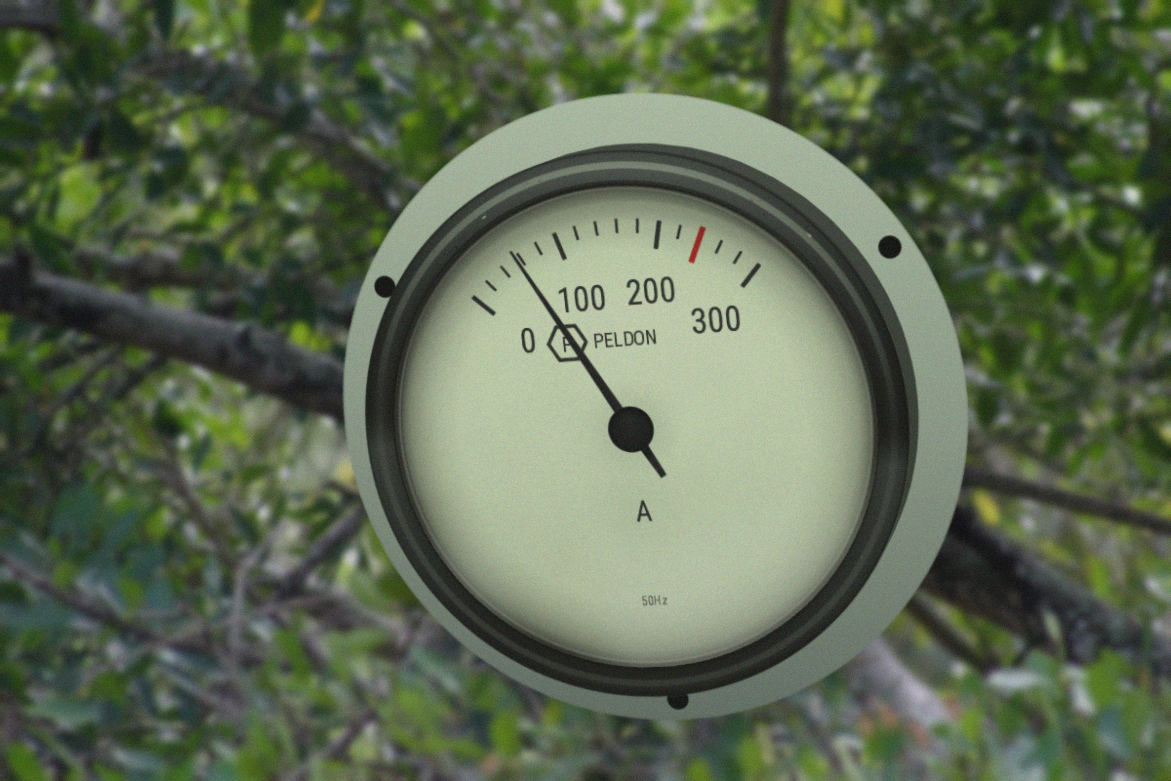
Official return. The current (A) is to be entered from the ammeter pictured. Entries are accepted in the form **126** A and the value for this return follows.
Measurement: **60** A
